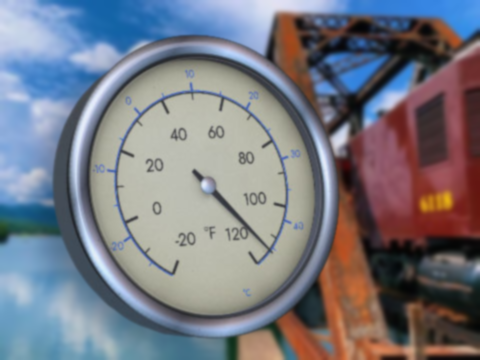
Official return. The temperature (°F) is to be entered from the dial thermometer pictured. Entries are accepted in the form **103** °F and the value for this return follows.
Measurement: **115** °F
